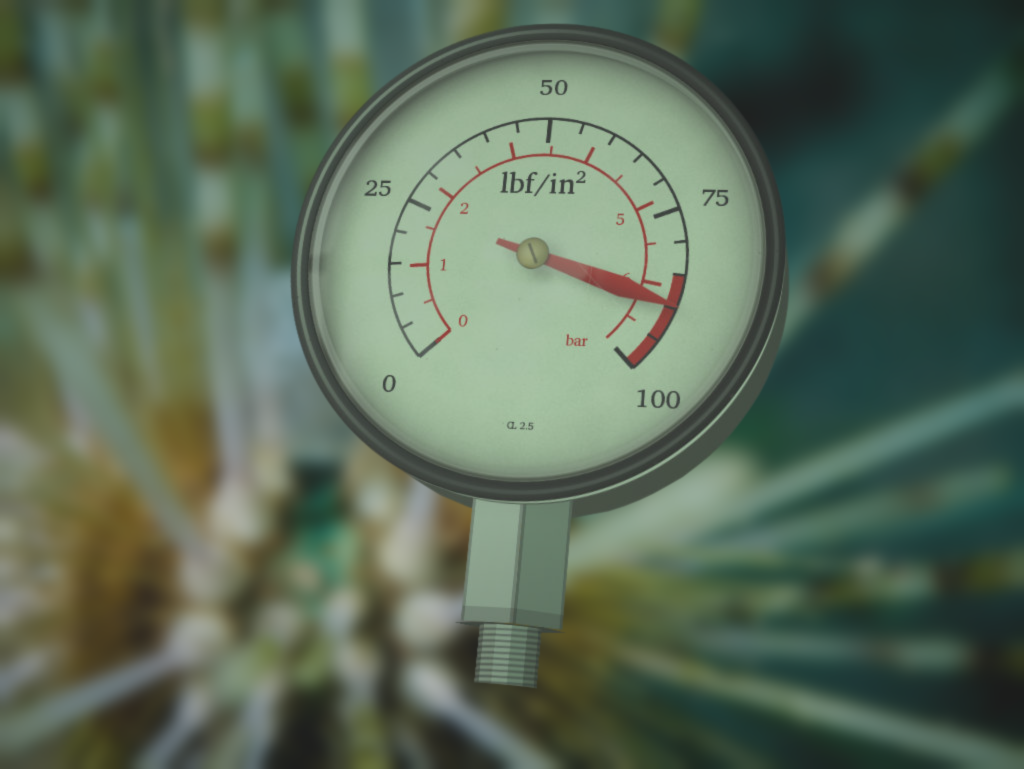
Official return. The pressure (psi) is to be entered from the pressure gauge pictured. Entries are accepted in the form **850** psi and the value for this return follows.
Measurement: **90** psi
